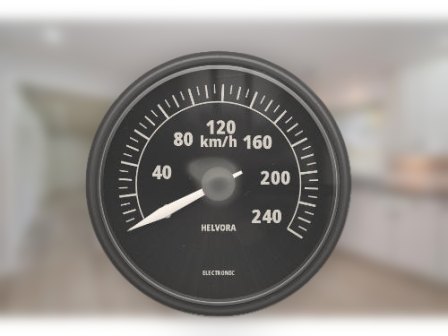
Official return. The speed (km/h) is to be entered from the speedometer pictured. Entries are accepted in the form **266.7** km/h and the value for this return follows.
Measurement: **0** km/h
